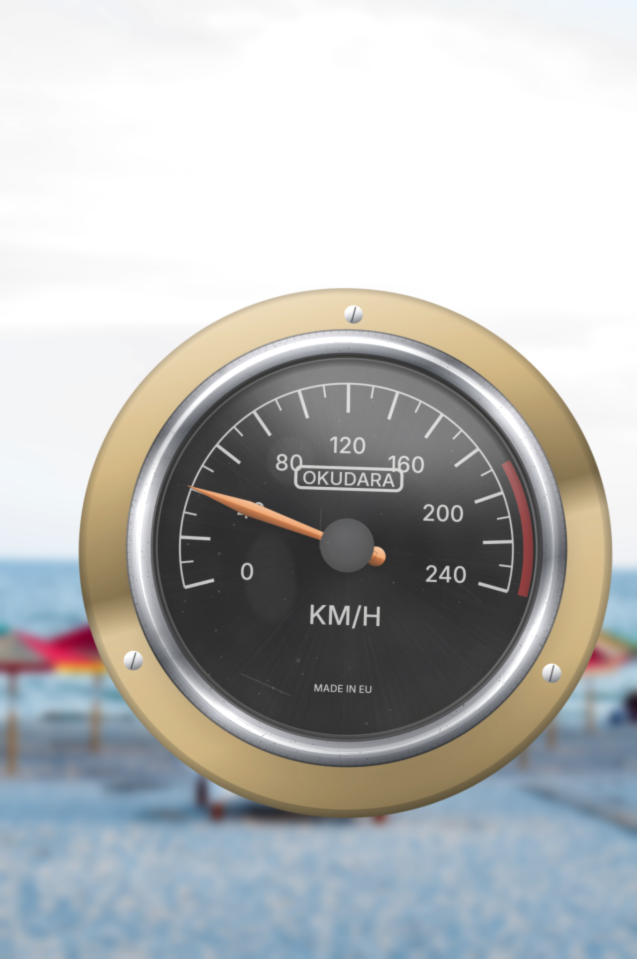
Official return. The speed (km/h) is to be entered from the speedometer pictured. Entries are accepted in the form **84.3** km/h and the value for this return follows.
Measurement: **40** km/h
